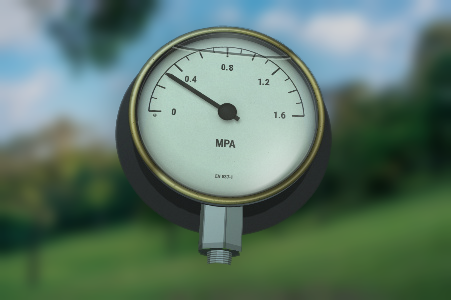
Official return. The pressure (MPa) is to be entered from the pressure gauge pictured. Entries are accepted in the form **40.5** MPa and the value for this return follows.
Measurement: **0.3** MPa
